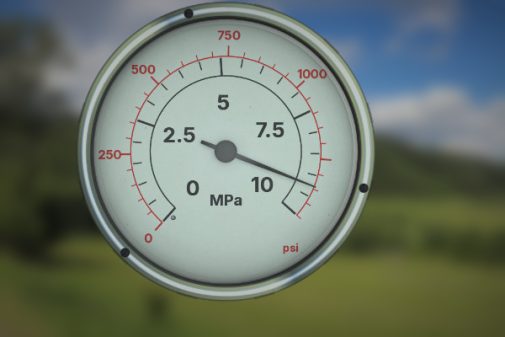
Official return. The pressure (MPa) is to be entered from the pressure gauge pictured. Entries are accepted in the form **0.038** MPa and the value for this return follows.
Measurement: **9.25** MPa
